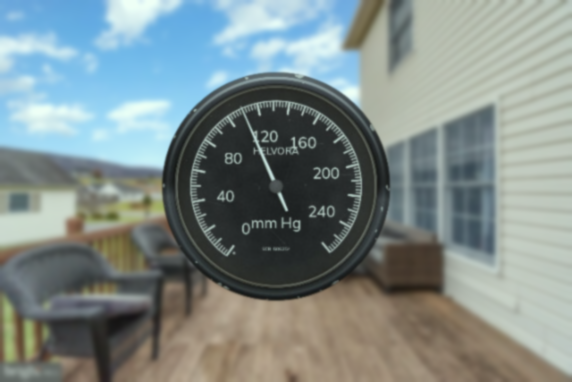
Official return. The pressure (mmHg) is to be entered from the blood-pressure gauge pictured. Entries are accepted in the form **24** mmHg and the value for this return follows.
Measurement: **110** mmHg
